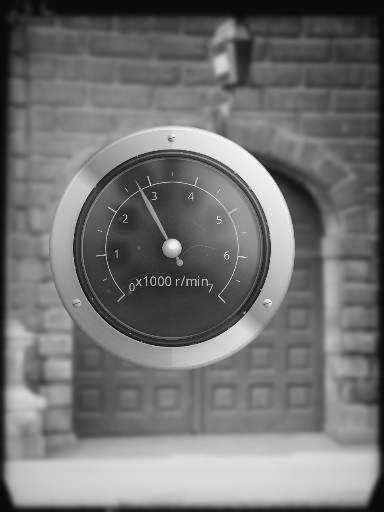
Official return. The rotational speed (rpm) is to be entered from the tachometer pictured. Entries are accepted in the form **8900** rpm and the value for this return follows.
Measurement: **2750** rpm
